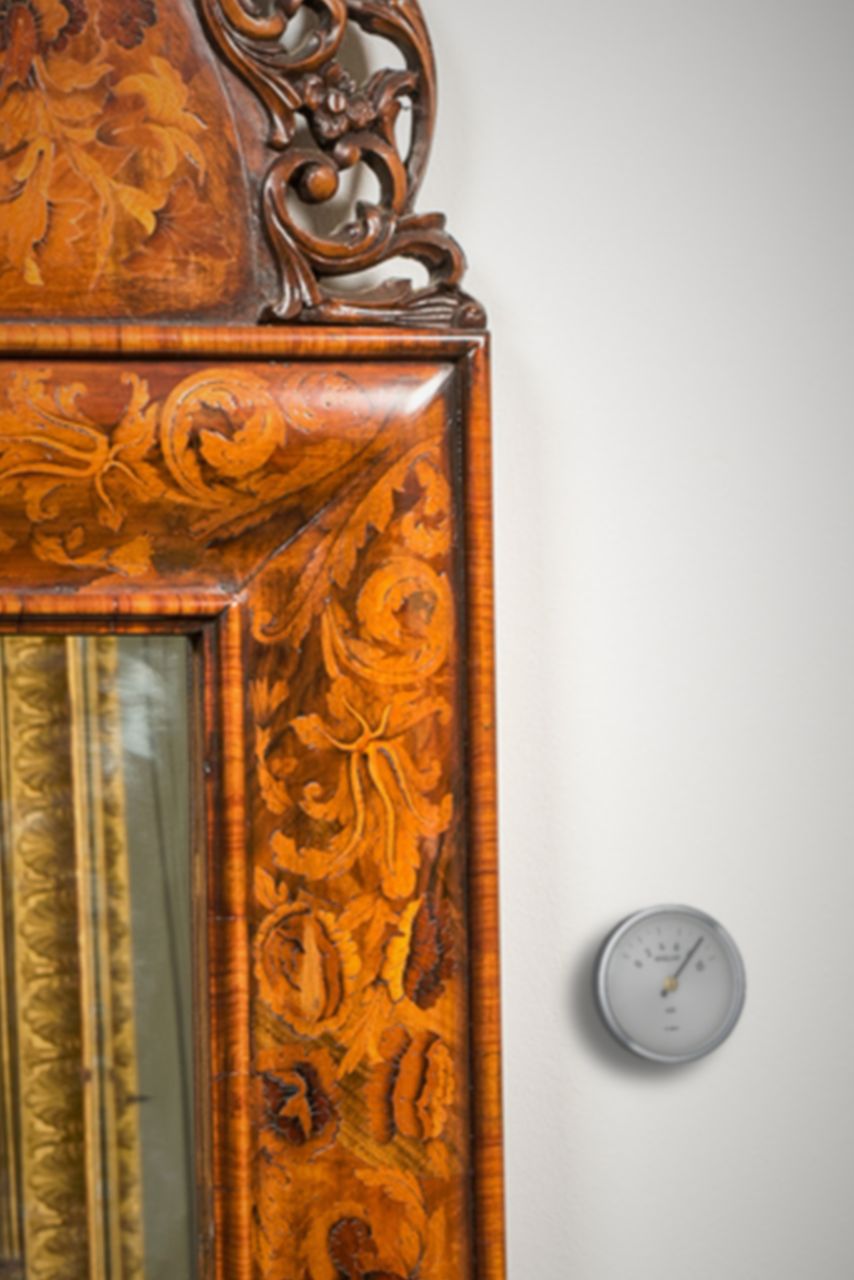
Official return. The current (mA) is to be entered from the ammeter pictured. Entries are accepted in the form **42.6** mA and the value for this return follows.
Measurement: **8** mA
